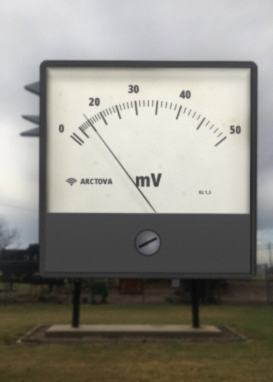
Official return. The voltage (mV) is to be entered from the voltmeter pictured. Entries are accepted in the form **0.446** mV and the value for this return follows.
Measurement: **15** mV
